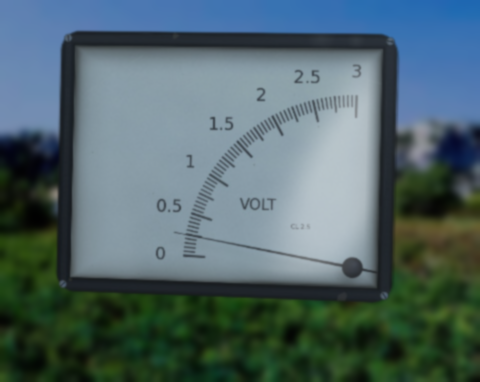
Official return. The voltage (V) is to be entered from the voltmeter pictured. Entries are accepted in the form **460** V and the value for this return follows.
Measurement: **0.25** V
